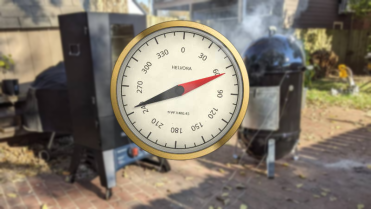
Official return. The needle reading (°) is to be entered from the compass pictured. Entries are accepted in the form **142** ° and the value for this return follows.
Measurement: **65** °
